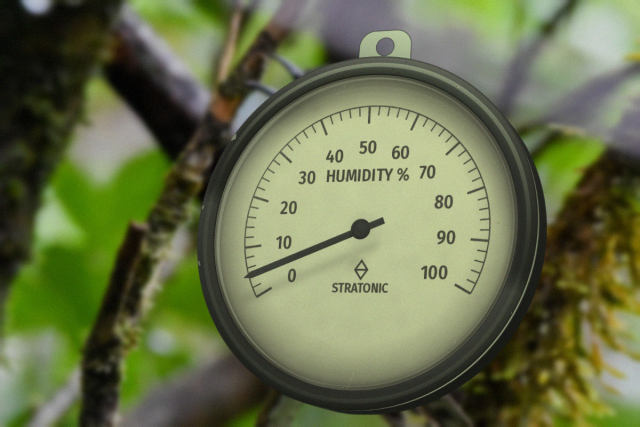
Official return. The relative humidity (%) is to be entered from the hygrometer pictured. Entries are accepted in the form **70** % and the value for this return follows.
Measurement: **4** %
